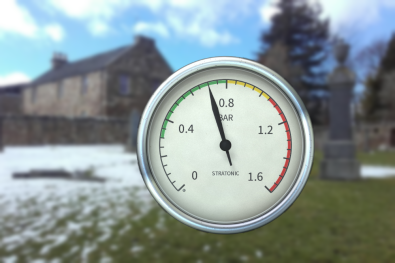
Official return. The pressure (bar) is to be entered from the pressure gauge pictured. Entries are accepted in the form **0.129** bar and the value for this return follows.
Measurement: **0.7** bar
